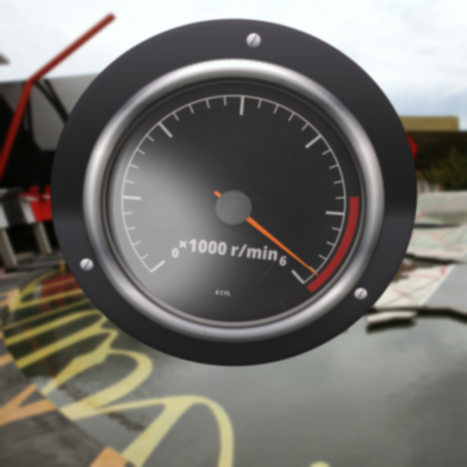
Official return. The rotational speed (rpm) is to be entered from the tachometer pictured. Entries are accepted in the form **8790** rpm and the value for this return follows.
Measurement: **5800** rpm
